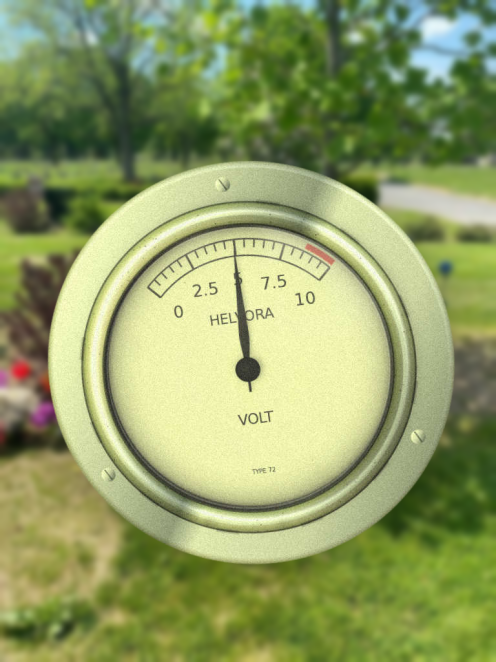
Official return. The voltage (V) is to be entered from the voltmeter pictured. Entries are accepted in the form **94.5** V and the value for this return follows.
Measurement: **5** V
